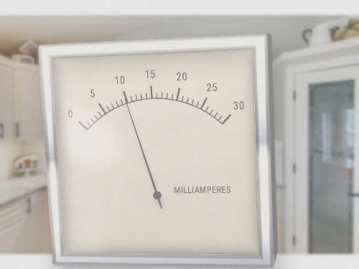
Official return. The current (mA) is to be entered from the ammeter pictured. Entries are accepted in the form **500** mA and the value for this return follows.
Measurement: **10** mA
